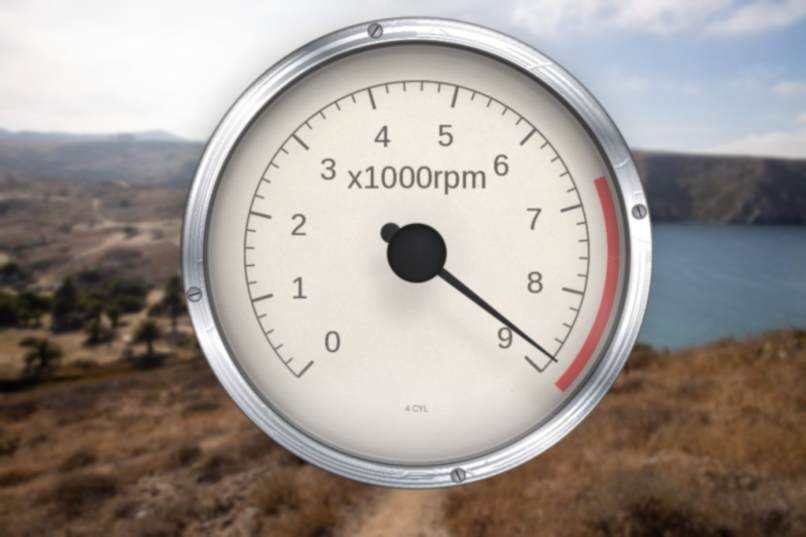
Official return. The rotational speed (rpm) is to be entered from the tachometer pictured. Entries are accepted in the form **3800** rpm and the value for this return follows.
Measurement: **8800** rpm
